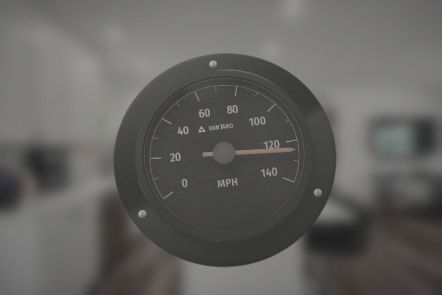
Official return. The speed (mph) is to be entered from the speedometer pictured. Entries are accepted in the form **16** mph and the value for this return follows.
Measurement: **125** mph
